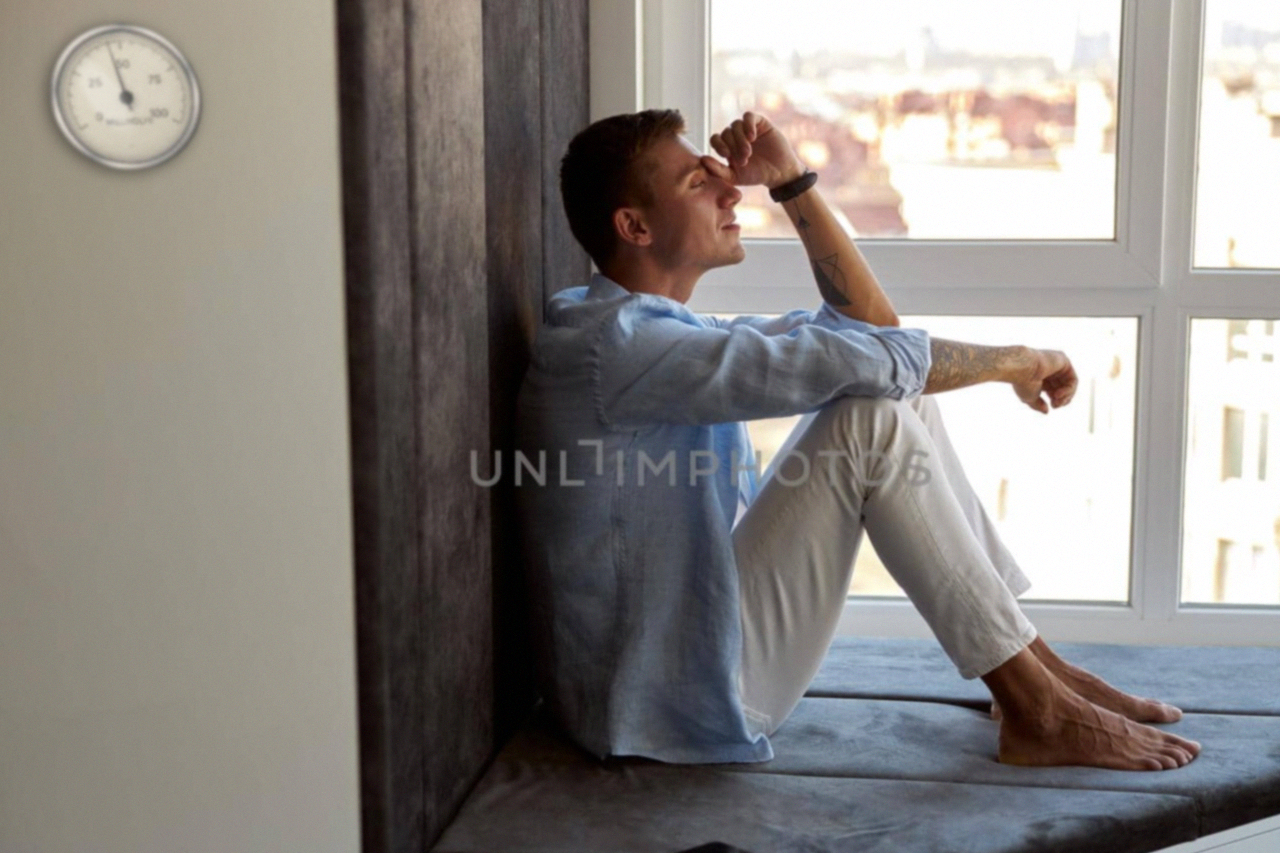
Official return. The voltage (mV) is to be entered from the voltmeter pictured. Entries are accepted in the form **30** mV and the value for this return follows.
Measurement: **45** mV
